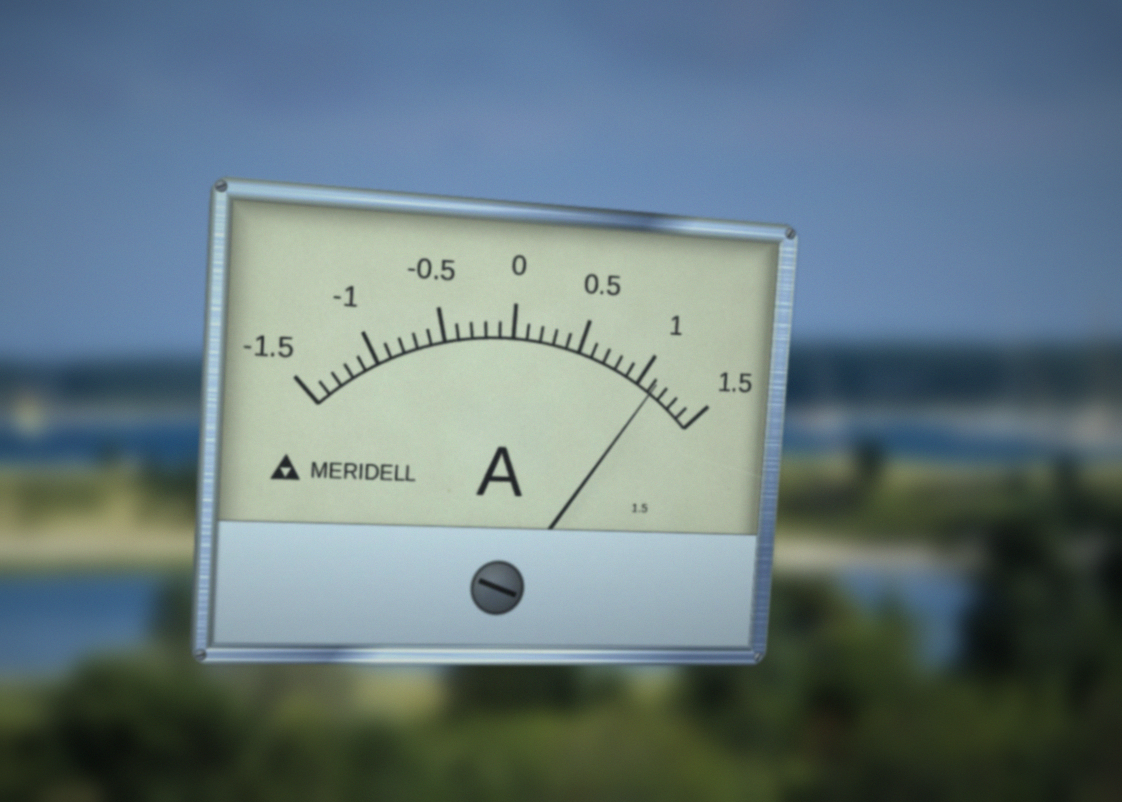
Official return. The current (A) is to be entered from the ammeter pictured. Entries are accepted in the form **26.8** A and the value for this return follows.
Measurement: **1.1** A
